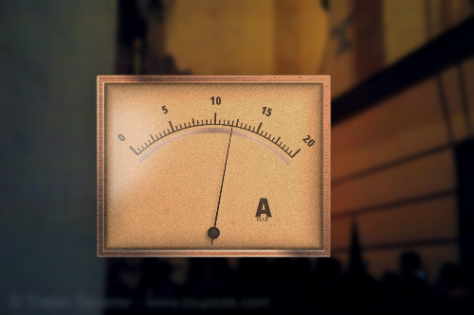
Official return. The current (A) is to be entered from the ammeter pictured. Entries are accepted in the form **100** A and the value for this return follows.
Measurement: **12** A
